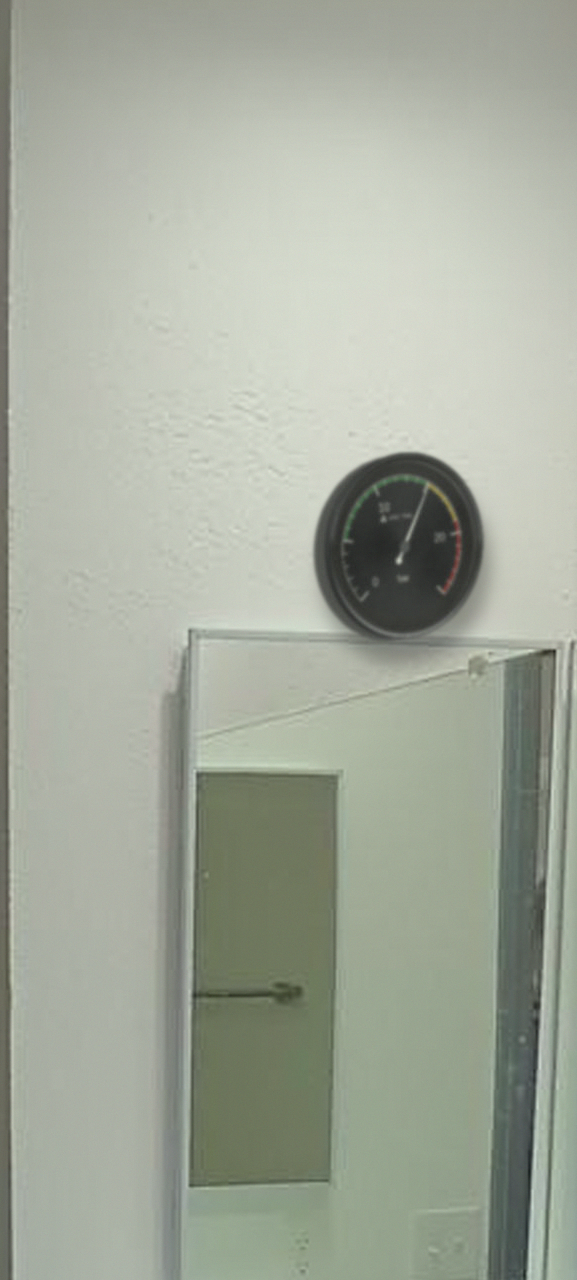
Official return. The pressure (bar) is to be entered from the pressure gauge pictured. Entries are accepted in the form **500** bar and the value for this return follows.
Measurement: **15** bar
